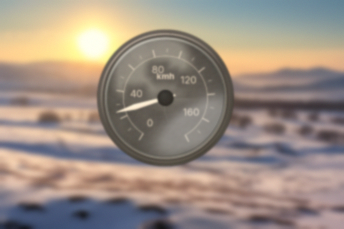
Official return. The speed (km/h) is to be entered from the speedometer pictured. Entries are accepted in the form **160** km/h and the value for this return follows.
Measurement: **25** km/h
